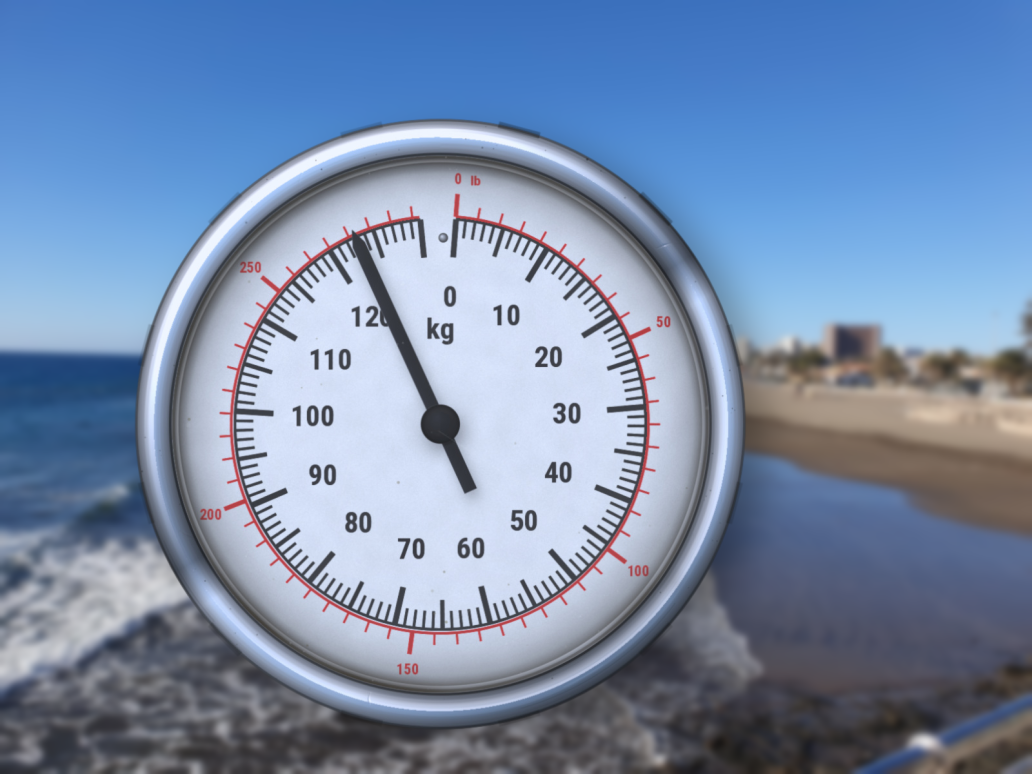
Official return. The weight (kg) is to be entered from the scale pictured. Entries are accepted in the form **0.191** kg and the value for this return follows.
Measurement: **123** kg
